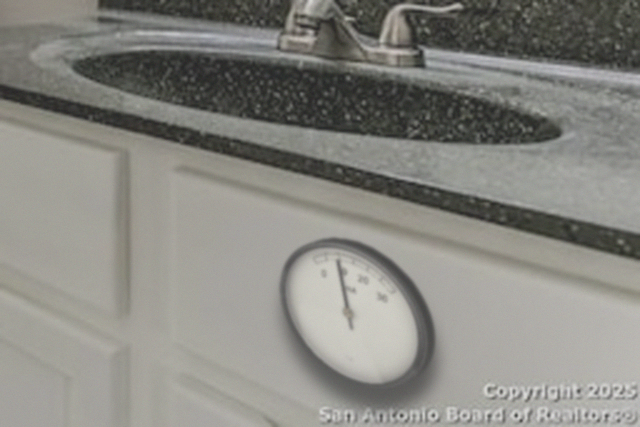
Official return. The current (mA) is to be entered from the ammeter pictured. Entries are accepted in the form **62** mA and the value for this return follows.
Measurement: **10** mA
